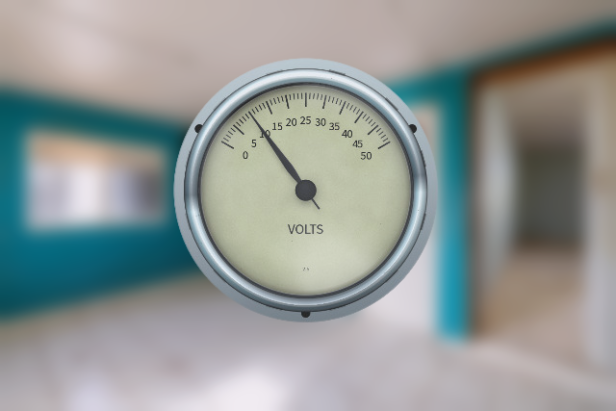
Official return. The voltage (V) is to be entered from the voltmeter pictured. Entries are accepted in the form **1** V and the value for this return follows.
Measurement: **10** V
